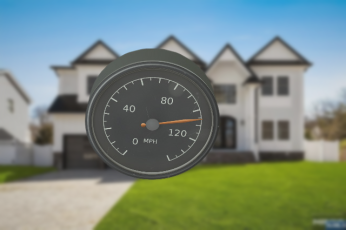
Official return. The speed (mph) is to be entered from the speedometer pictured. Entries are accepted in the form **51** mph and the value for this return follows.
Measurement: **105** mph
